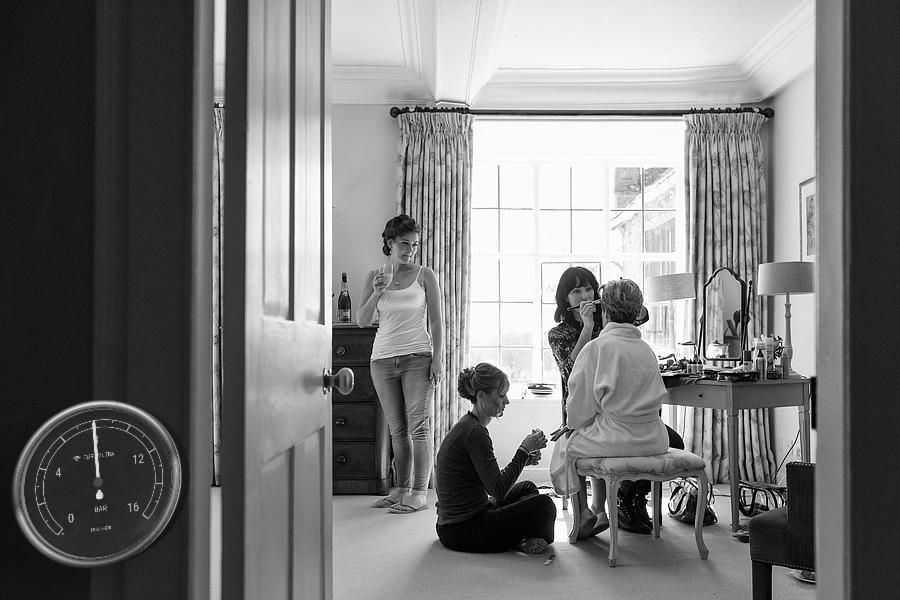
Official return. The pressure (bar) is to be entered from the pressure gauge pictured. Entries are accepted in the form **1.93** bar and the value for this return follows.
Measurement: **8** bar
